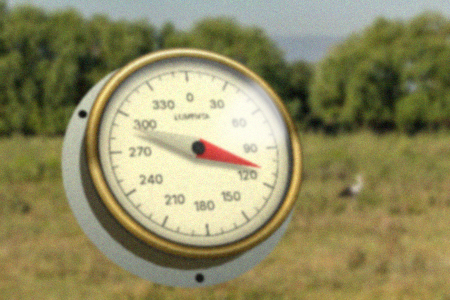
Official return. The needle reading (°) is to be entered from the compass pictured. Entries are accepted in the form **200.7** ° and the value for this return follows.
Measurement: **110** °
